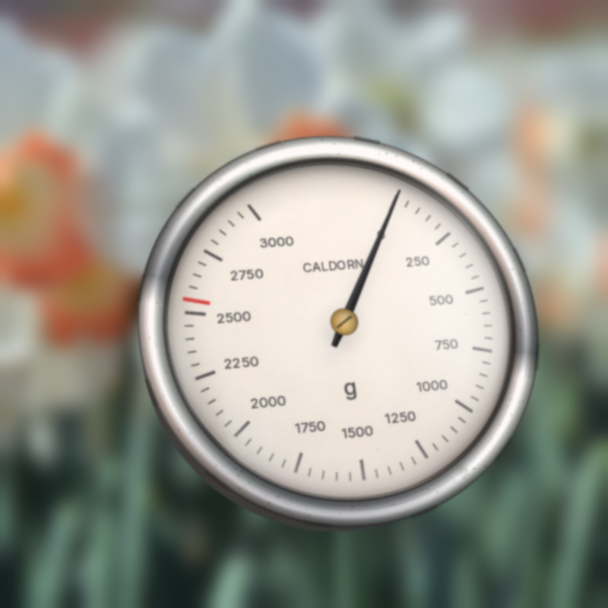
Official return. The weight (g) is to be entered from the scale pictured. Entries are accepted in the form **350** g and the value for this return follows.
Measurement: **0** g
